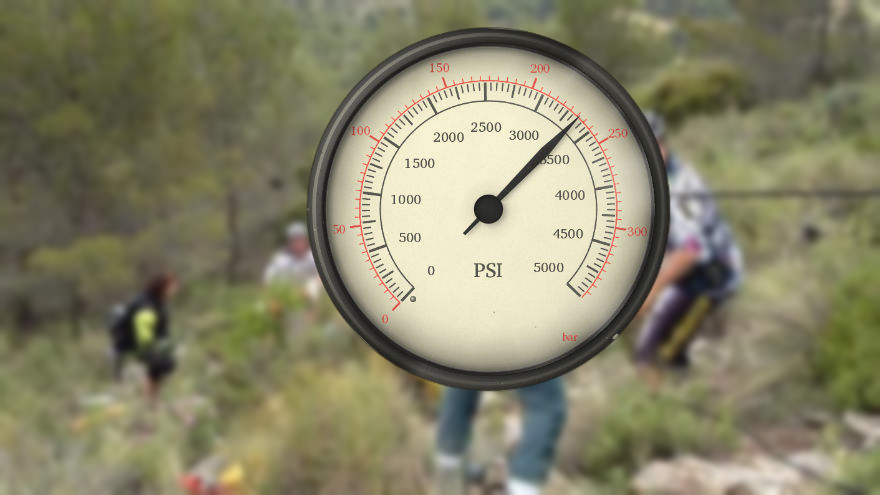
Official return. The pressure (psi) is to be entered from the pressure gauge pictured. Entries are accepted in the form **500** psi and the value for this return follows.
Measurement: **3350** psi
